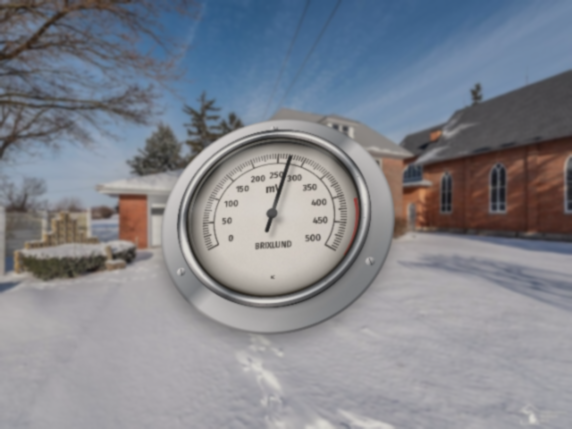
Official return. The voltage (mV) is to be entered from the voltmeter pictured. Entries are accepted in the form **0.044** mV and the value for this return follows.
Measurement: **275** mV
